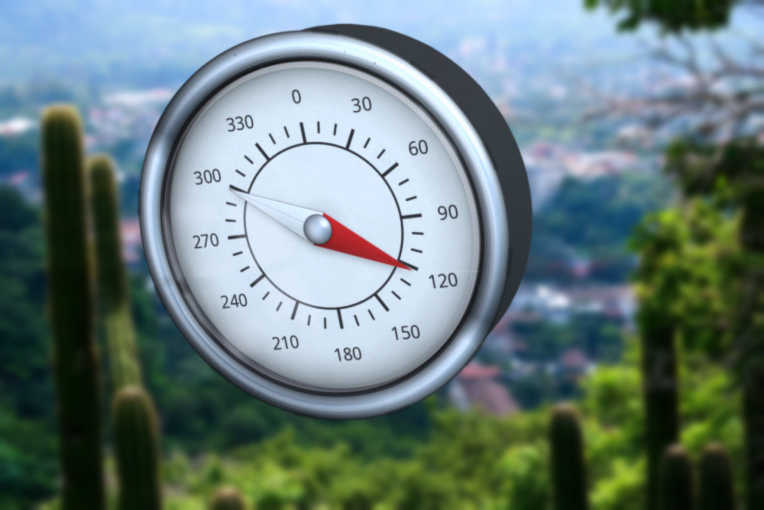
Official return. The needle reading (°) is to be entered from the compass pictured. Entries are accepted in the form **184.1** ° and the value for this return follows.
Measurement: **120** °
